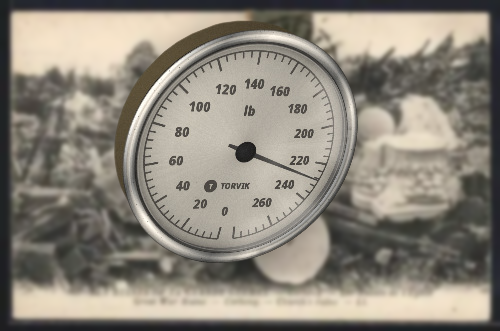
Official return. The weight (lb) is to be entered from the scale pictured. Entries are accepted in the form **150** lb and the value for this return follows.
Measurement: **228** lb
